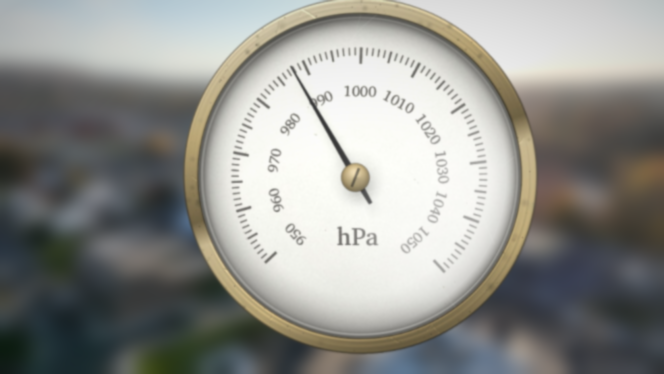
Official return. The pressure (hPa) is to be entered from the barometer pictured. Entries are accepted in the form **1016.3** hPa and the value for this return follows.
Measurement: **988** hPa
